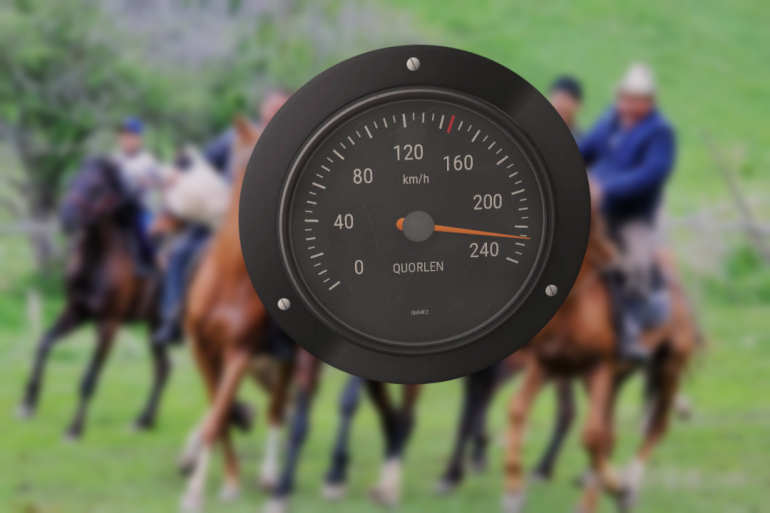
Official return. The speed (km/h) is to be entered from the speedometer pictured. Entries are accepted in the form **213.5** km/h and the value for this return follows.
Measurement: **225** km/h
